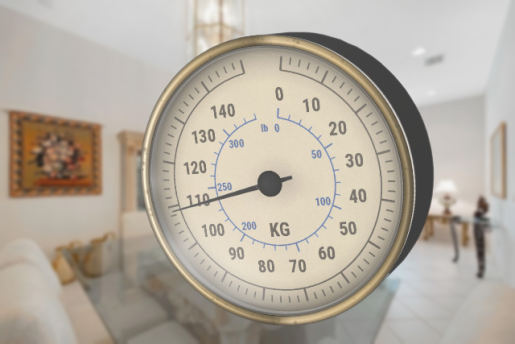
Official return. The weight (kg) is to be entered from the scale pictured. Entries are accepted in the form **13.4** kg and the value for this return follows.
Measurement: **109** kg
